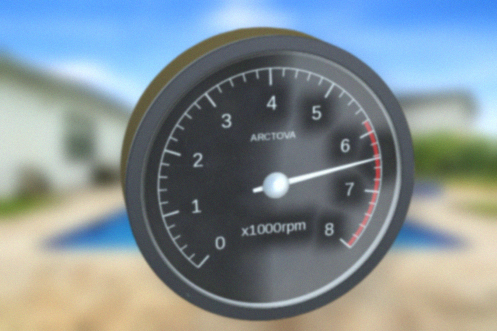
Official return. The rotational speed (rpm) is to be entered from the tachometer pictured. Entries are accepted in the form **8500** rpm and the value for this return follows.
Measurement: **6400** rpm
